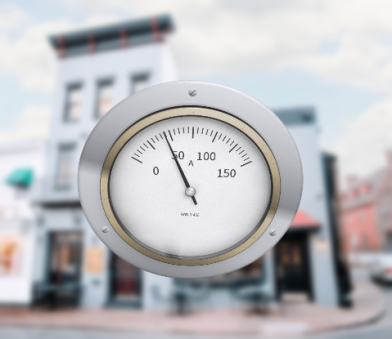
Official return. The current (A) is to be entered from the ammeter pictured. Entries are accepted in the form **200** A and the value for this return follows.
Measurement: **45** A
